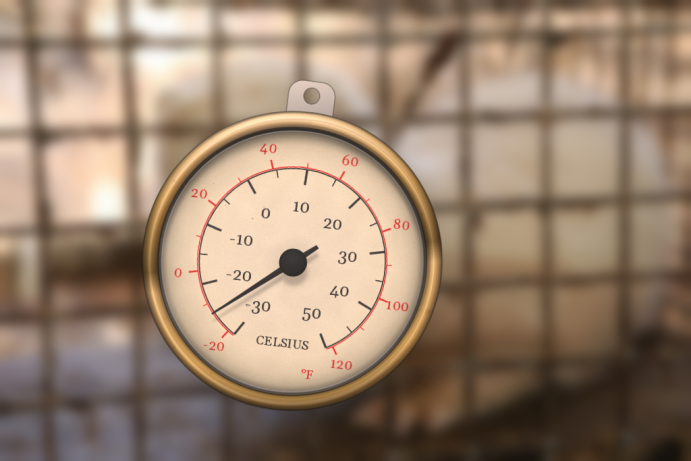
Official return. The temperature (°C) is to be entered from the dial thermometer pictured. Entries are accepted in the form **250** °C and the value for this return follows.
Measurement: **-25** °C
